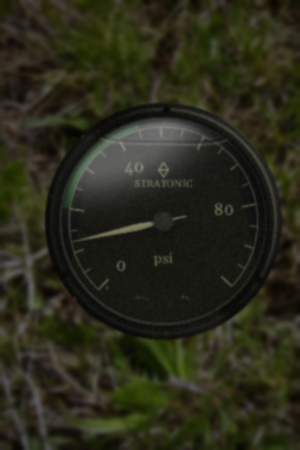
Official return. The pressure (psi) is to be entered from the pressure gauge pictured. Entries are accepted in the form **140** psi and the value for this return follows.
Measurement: **12.5** psi
